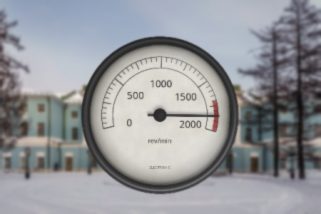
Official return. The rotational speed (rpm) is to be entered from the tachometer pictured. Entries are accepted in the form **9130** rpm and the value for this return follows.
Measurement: **1850** rpm
